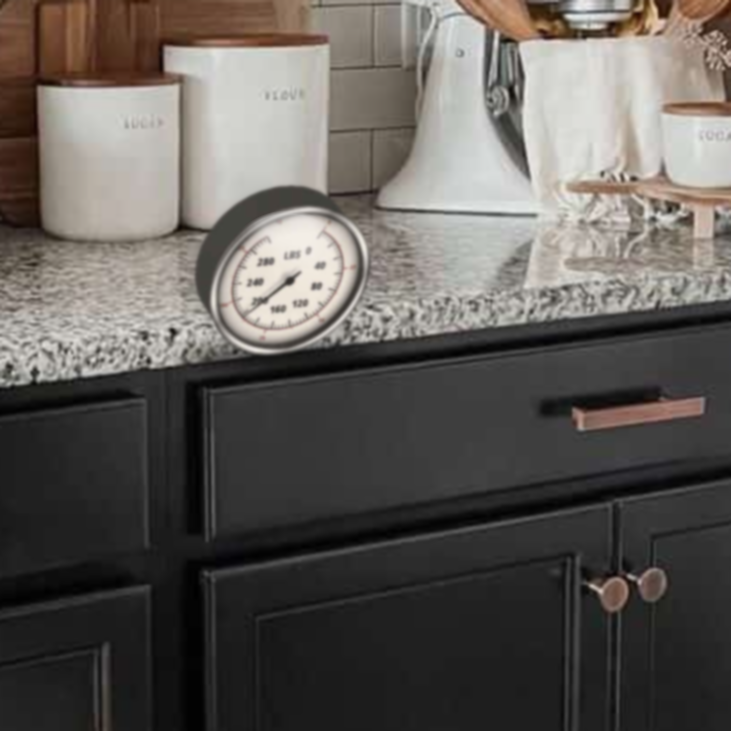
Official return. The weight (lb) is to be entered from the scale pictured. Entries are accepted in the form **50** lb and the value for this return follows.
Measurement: **200** lb
